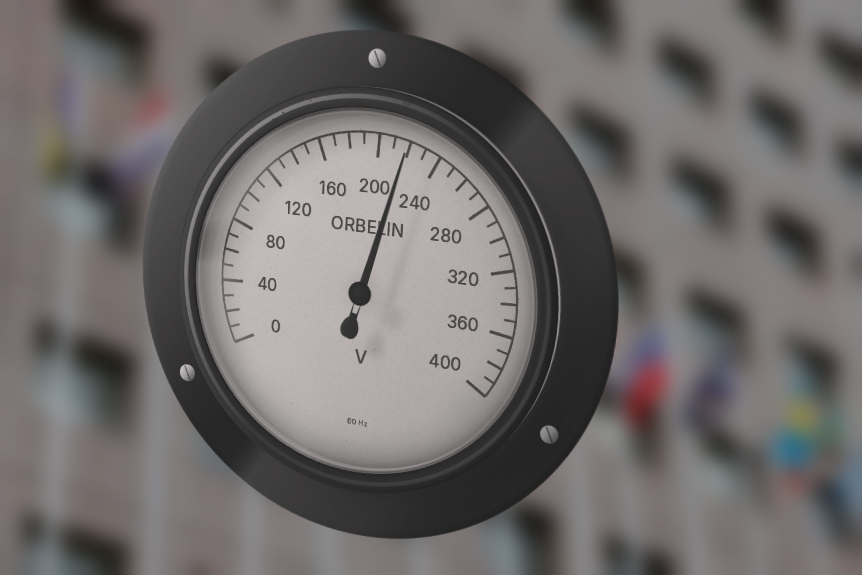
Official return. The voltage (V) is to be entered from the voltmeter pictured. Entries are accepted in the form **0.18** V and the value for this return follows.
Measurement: **220** V
